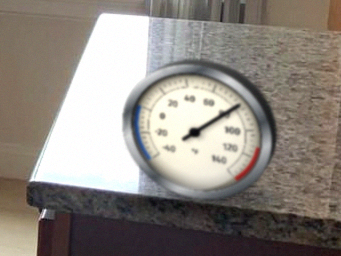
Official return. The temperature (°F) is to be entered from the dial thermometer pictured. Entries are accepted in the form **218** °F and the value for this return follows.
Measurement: **80** °F
